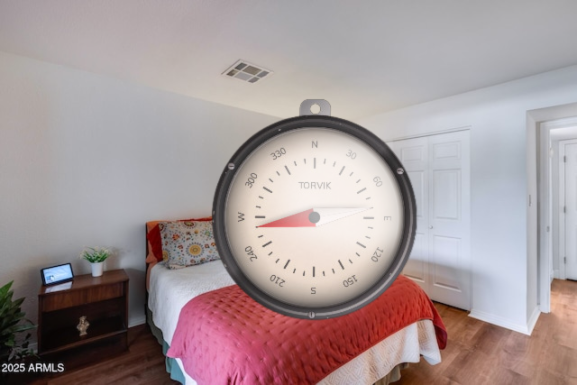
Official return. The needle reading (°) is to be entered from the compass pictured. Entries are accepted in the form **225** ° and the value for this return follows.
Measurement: **260** °
